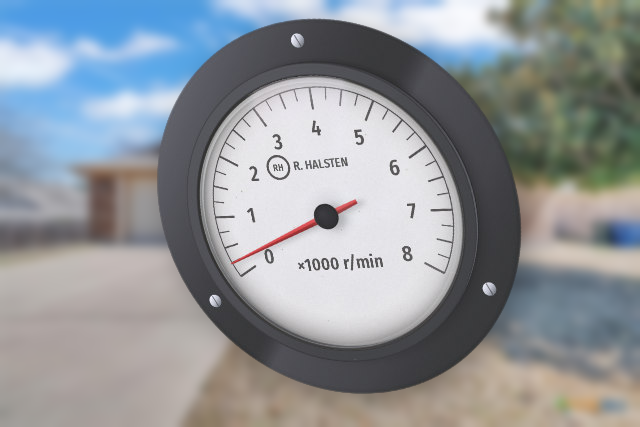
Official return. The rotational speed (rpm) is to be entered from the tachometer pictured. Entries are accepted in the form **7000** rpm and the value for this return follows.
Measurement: **250** rpm
